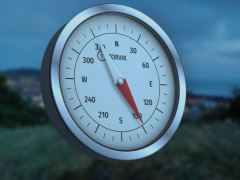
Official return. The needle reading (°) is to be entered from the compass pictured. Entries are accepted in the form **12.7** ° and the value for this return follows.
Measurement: **150** °
